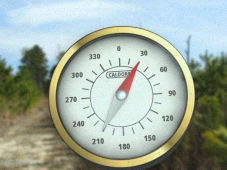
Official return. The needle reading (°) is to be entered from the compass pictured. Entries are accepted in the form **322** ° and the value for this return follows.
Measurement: **30** °
